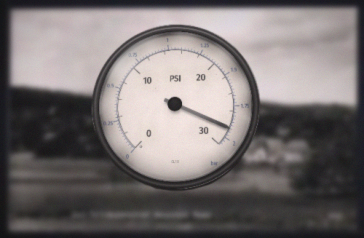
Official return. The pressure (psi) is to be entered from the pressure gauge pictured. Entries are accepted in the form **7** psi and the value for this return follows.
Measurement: **28** psi
